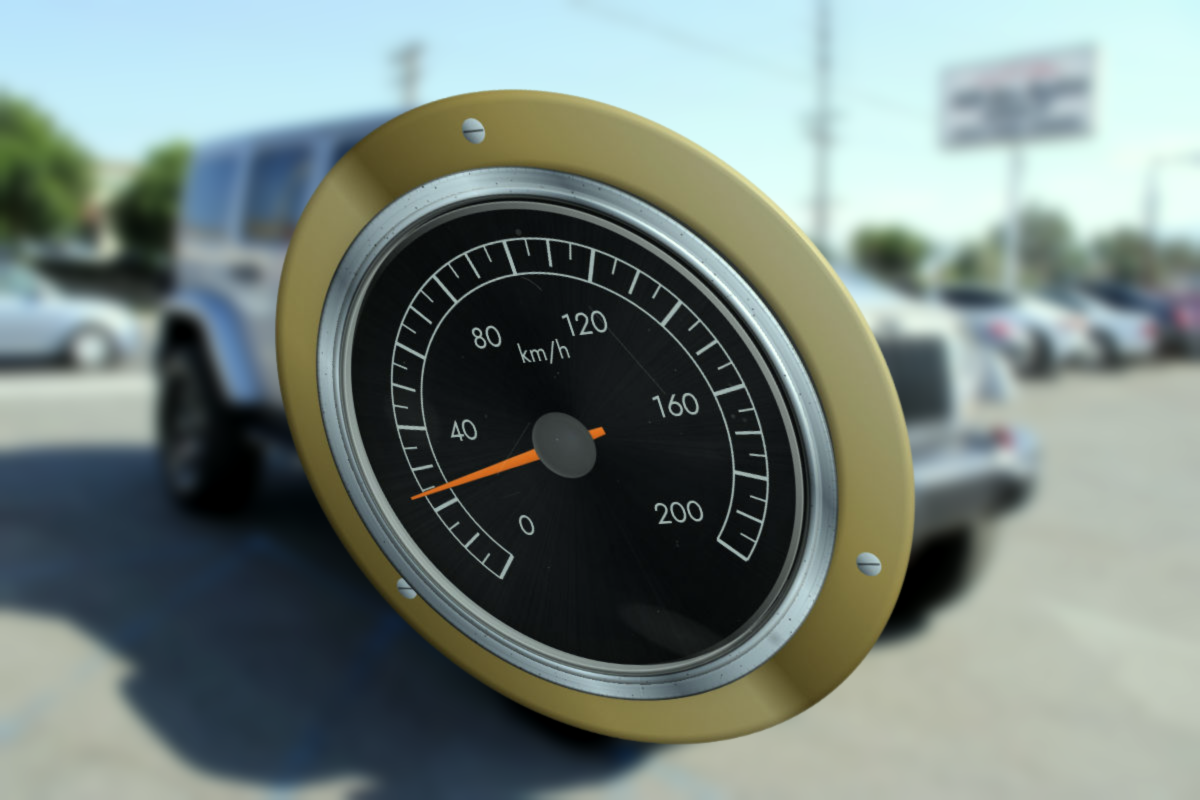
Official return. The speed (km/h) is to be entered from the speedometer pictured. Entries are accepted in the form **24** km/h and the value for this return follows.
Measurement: **25** km/h
